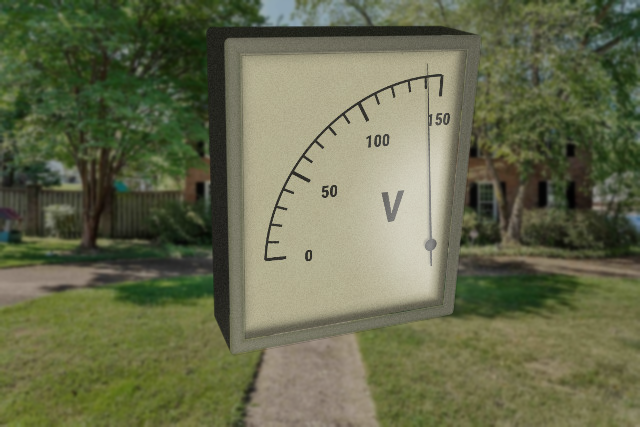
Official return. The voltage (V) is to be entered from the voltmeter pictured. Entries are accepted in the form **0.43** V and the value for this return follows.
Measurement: **140** V
